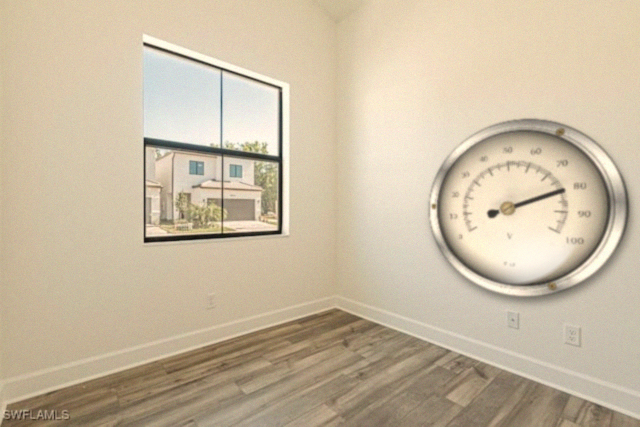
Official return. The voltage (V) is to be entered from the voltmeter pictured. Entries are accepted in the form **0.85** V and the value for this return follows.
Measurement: **80** V
